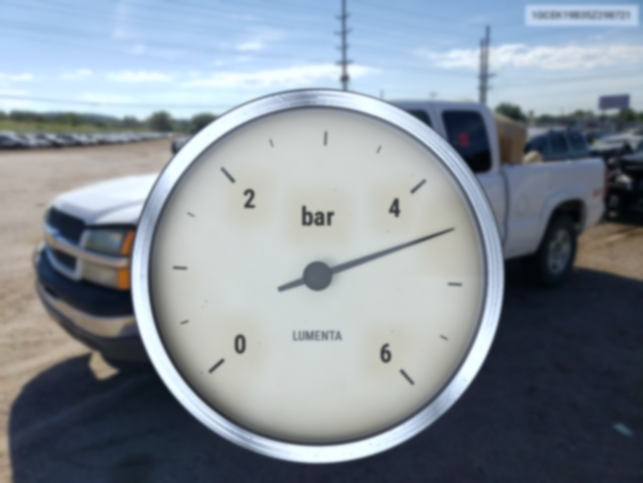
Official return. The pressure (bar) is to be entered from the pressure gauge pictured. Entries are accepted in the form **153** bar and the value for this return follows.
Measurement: **4.5** bar
